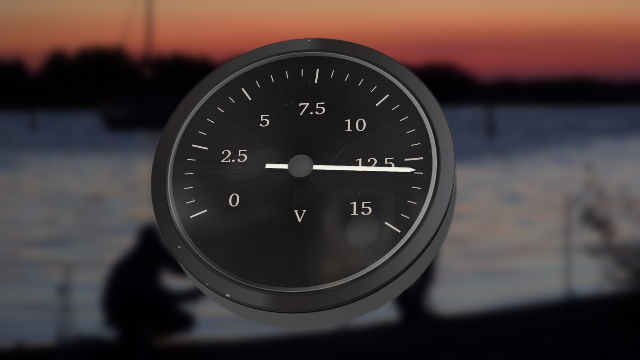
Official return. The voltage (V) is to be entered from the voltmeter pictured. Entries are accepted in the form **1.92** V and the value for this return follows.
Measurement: **13** V
